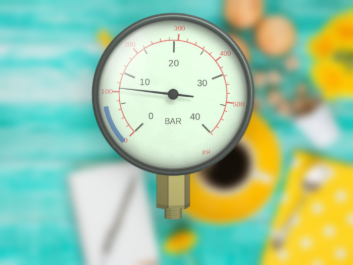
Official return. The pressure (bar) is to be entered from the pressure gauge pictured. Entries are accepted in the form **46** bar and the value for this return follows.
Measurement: **7.5** bar
